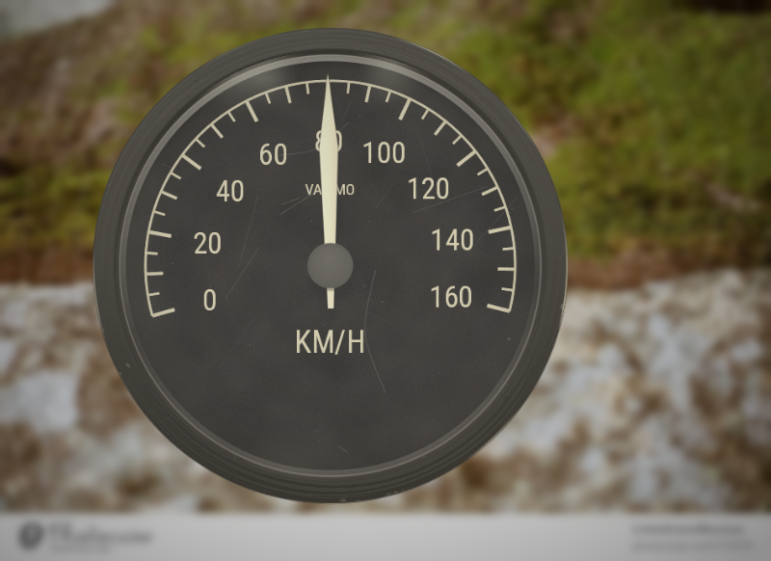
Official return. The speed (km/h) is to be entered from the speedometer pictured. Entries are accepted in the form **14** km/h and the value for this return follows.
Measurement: **80** km/h
